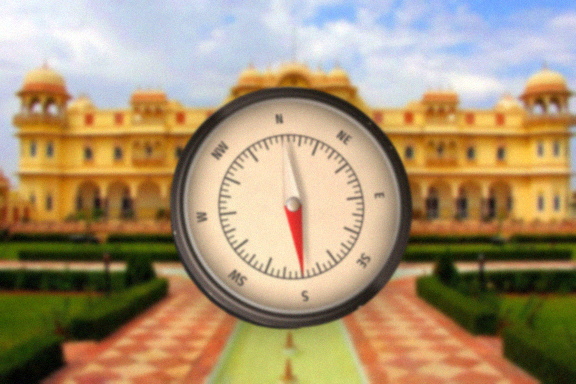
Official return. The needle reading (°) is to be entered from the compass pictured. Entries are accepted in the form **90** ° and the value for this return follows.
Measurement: **180** °
